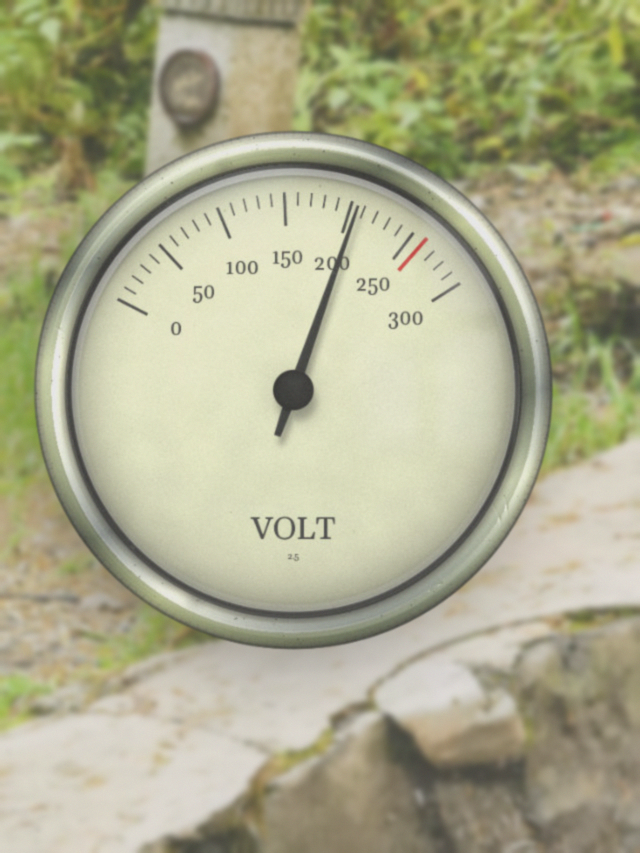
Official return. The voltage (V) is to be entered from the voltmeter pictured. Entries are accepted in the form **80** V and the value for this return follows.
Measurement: **205** V
